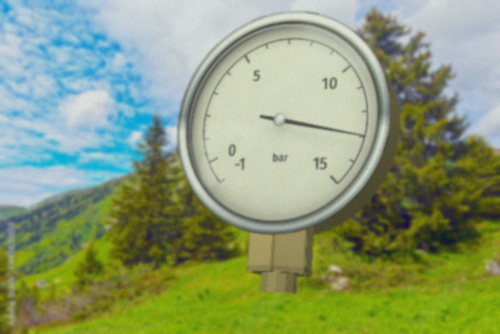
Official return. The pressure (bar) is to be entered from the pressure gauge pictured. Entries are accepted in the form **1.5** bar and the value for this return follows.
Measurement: **13** bar
